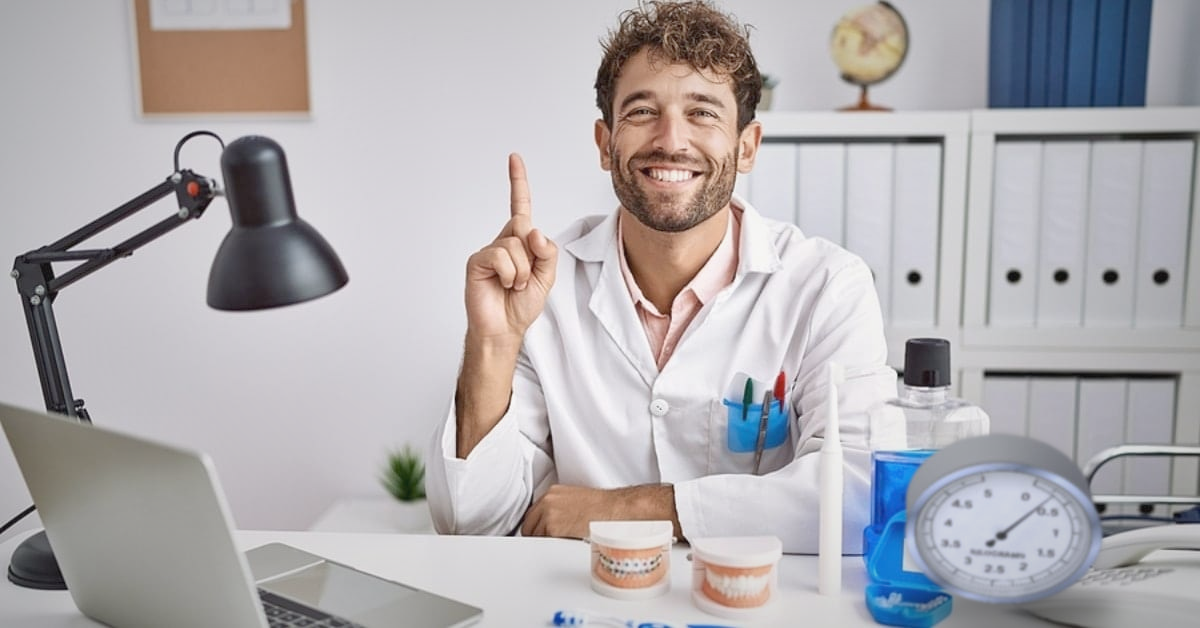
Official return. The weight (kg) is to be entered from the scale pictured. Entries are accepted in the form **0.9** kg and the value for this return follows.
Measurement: **0.25** kg
